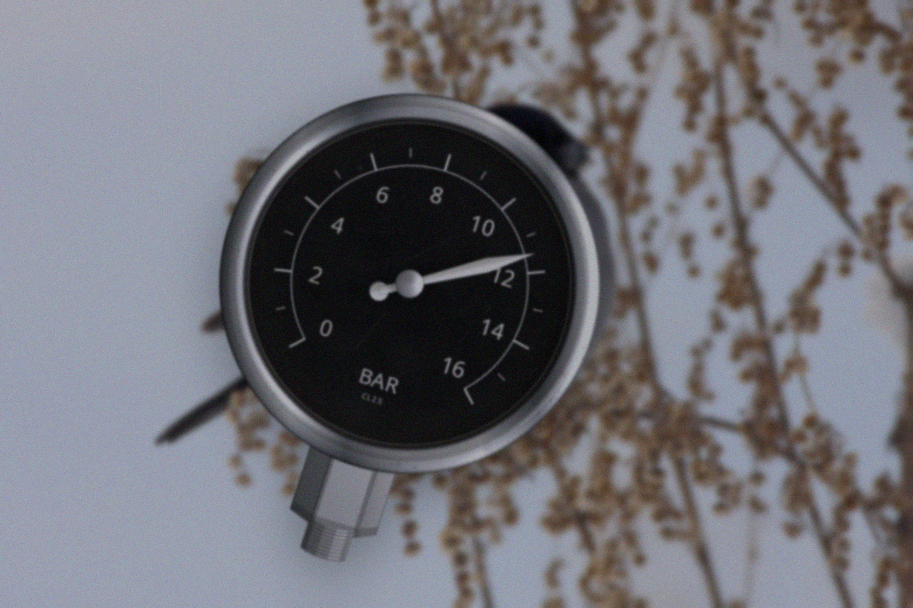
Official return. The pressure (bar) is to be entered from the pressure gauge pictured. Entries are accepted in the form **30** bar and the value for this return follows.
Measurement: **11.5** bar
